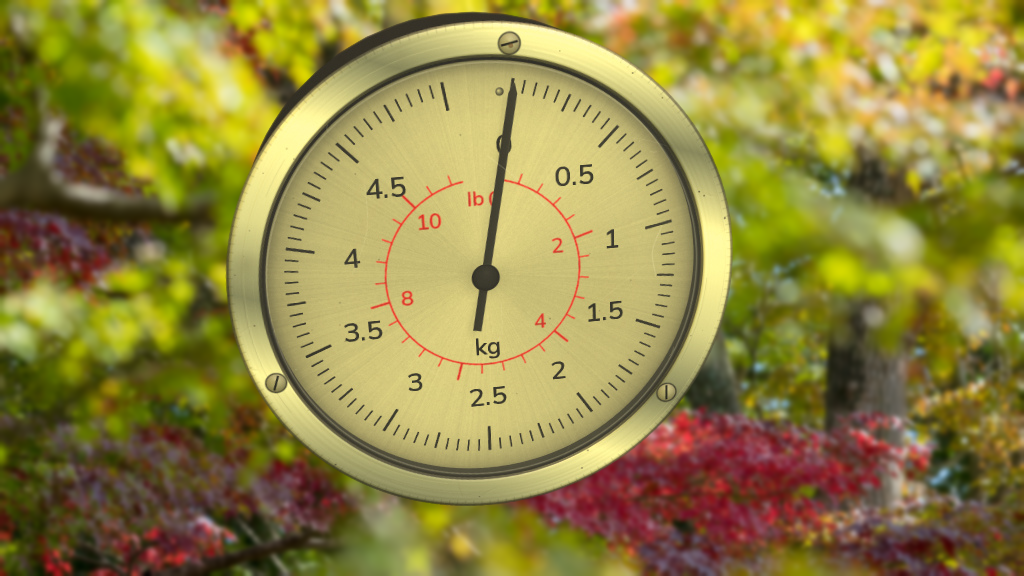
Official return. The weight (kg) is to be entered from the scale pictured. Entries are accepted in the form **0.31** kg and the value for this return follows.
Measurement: **0** kg
